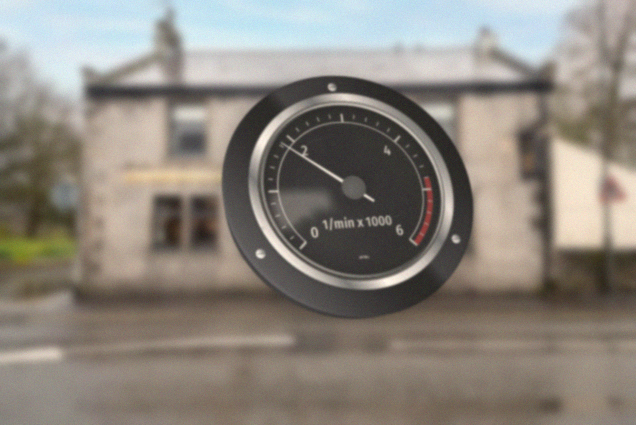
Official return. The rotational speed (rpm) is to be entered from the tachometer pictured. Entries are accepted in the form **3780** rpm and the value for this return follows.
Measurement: **1800** rpm
